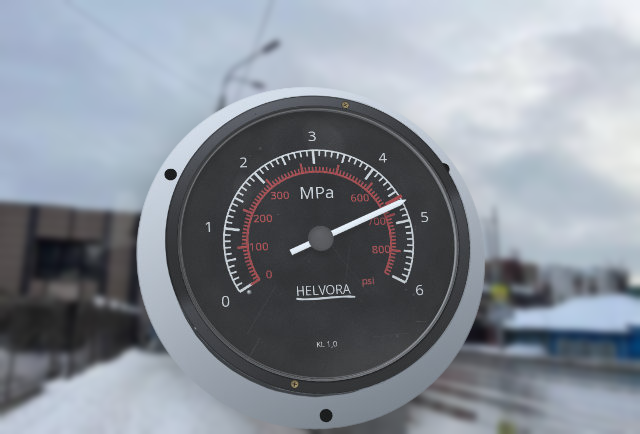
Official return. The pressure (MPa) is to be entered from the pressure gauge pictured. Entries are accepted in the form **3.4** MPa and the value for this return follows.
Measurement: **4.7** MPa
